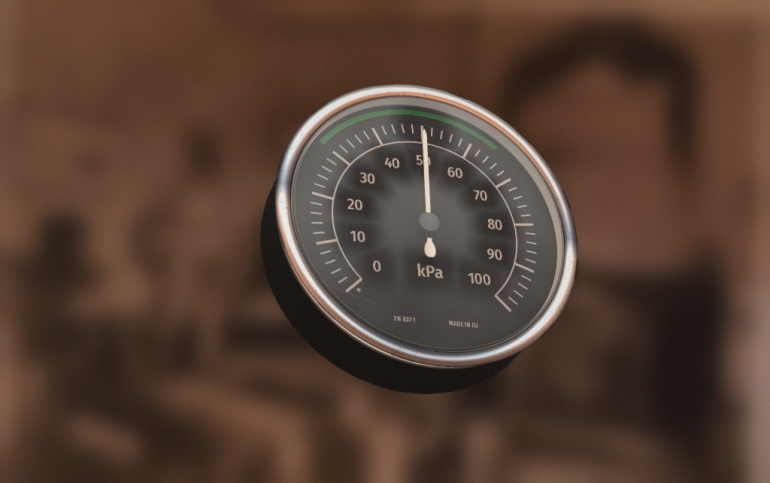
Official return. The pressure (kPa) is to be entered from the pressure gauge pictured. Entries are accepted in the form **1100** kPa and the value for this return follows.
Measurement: **50** kPa
